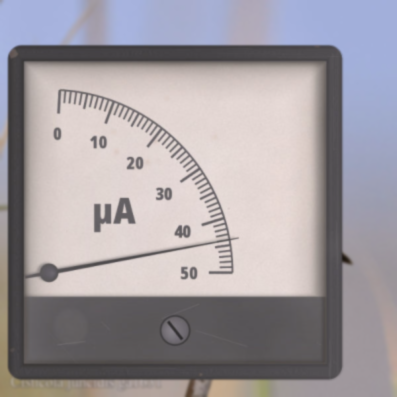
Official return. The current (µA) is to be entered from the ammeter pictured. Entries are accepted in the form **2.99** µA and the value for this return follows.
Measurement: **44** µA
